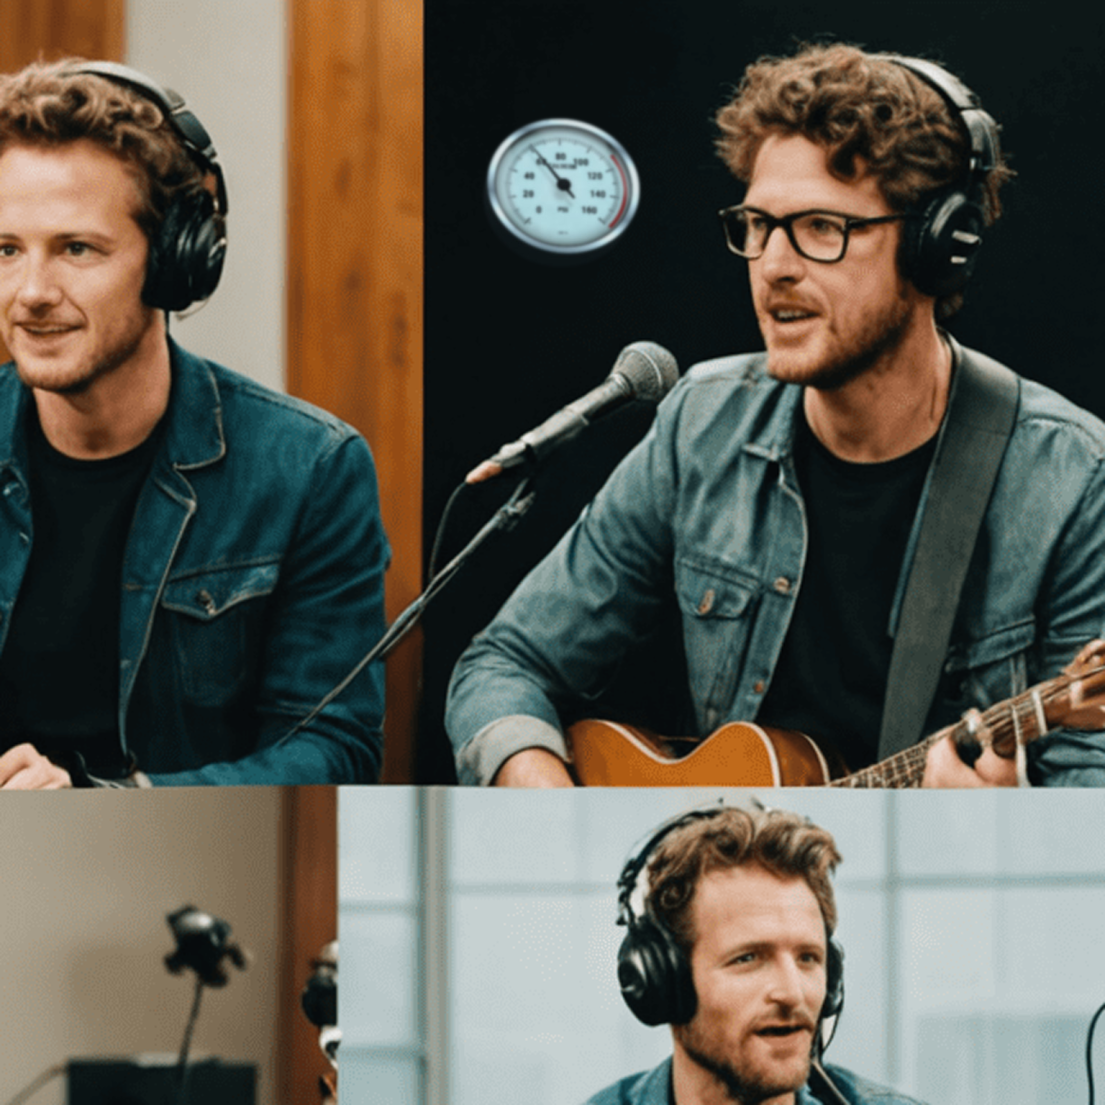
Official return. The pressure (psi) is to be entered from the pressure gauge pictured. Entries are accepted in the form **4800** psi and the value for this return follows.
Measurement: **60** psi
